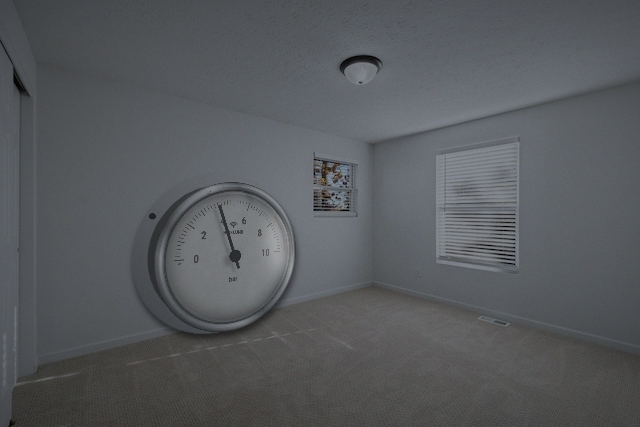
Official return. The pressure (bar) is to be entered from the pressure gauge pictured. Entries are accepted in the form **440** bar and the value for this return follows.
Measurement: **4** bar
